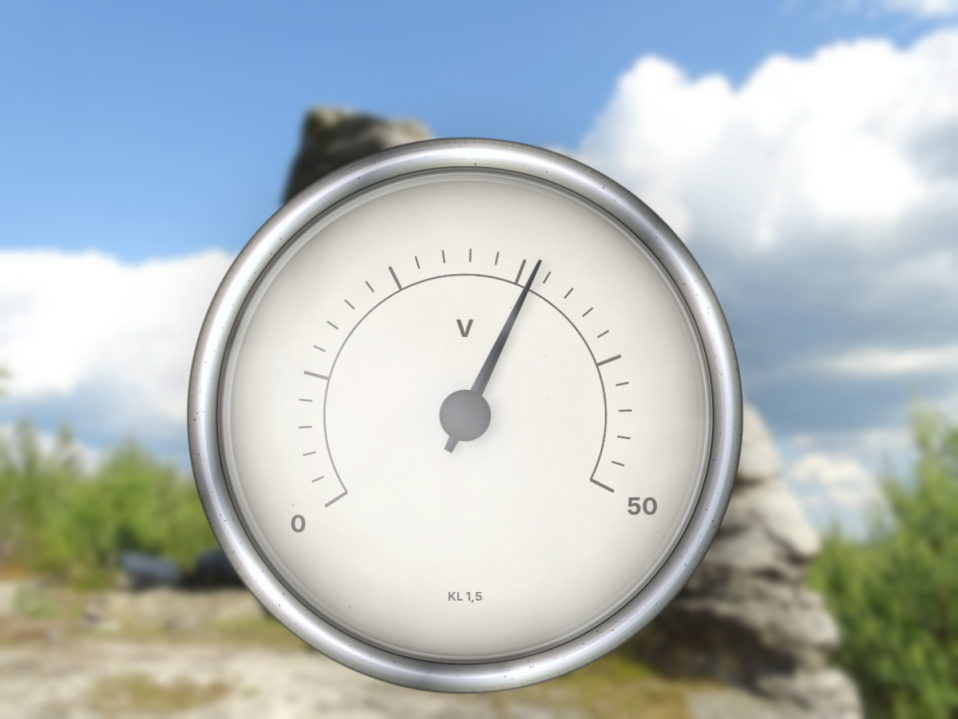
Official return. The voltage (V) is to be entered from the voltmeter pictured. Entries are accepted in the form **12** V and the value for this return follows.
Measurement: **31** V
